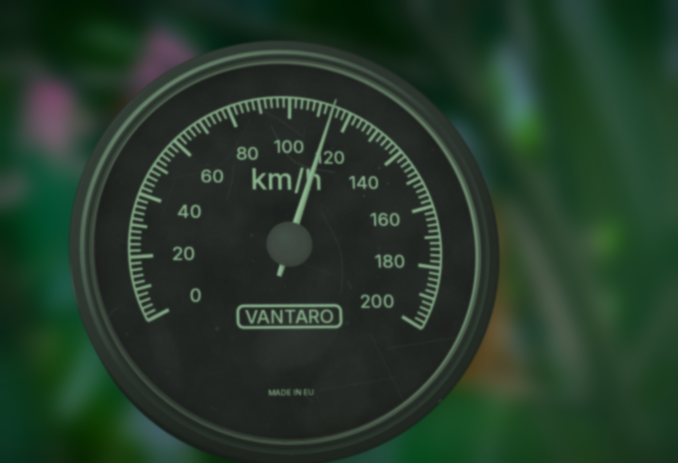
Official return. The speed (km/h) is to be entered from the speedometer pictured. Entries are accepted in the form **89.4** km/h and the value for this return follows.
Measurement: **114** km/h
